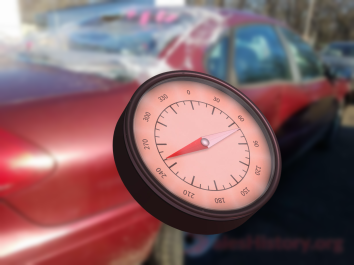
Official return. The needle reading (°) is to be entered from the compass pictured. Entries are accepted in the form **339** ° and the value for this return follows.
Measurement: **250** °
